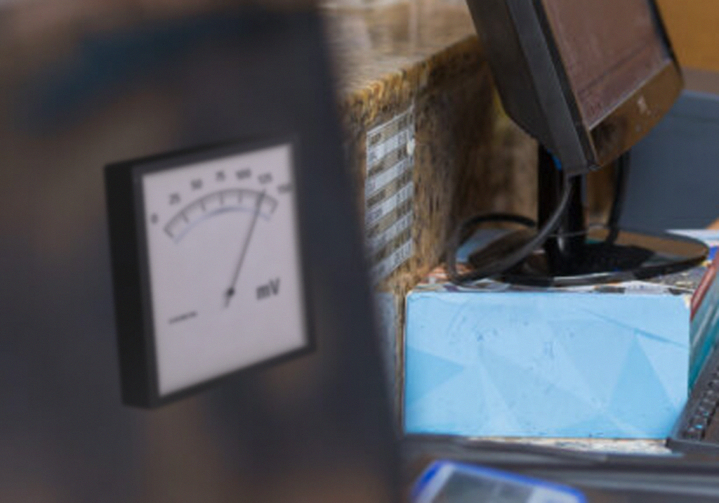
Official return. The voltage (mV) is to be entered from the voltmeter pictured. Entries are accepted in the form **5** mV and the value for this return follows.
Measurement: **125** mV
